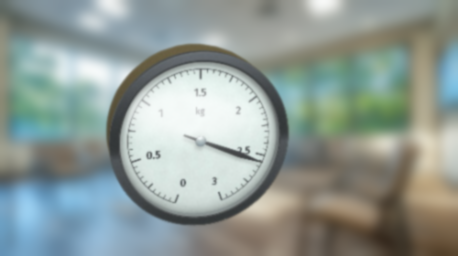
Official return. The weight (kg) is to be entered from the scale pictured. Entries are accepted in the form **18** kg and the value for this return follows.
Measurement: **2.55** kg
